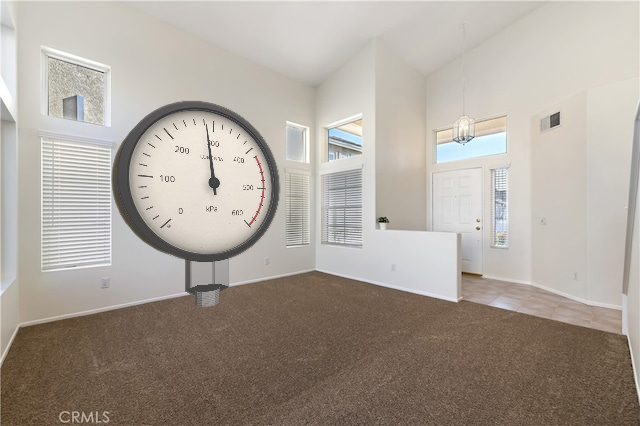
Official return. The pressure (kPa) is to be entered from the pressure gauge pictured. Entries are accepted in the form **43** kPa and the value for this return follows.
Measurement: **280** kPa
